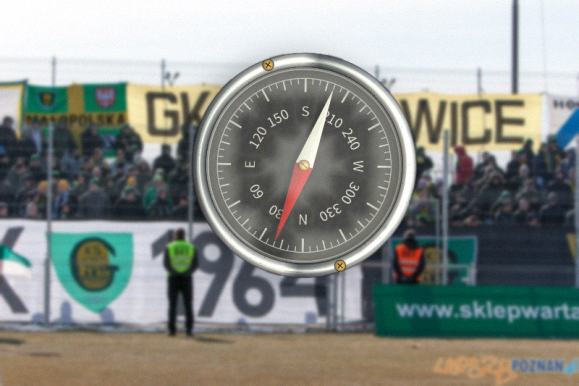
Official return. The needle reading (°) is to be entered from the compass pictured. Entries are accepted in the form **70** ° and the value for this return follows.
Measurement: **20** °
